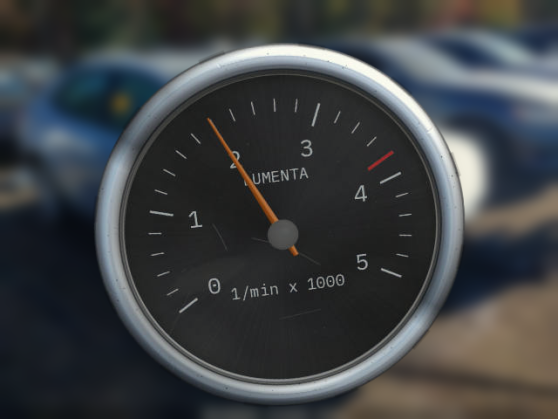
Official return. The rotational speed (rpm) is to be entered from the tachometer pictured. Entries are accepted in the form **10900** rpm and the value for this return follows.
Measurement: **2000** rpm
